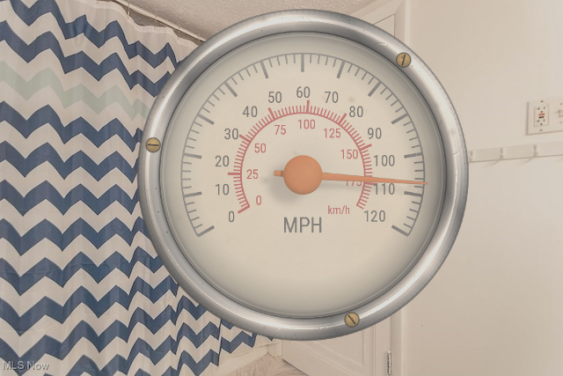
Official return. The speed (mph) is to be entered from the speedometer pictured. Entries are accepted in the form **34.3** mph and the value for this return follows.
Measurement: **107** mph
